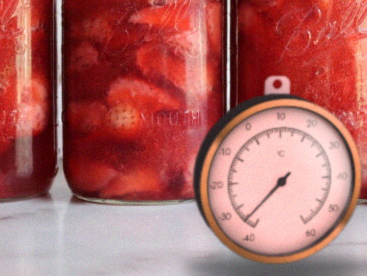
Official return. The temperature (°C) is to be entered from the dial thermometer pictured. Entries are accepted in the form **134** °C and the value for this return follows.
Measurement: **-35** °C
